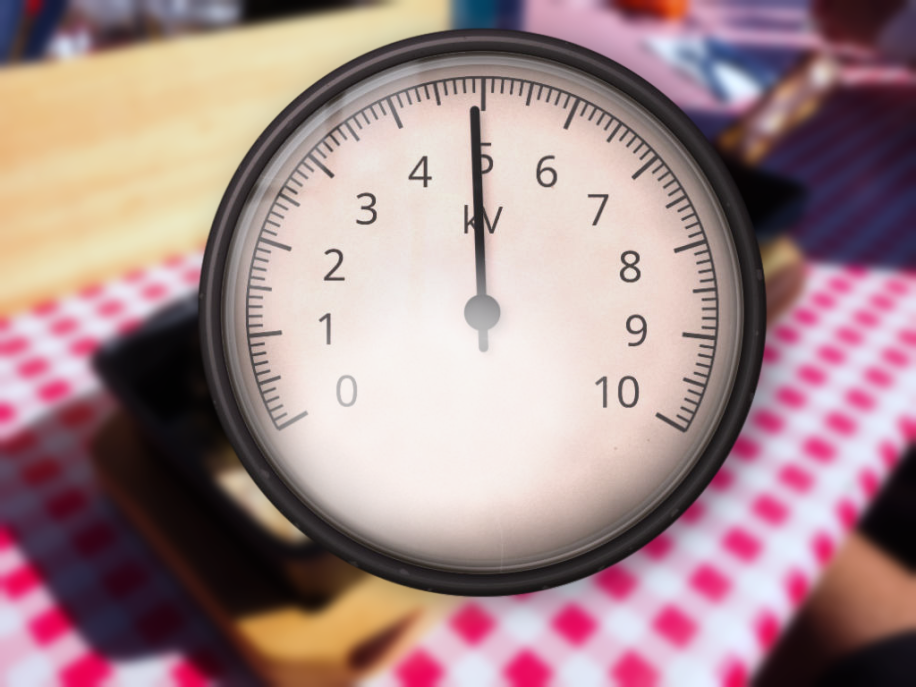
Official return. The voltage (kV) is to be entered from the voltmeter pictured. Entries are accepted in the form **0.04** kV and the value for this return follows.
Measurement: **4.9** kV
